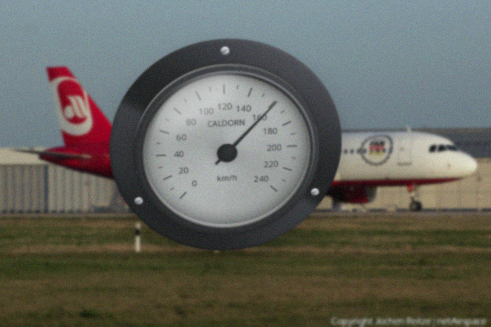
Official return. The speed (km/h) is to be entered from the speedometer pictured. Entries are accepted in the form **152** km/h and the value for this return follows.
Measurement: **160** km/h
